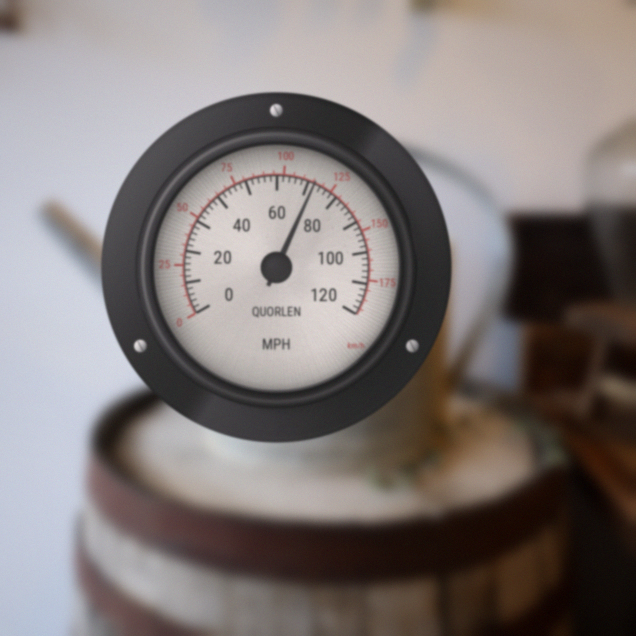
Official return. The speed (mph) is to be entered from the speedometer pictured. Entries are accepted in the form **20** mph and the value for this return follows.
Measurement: **72** mph
